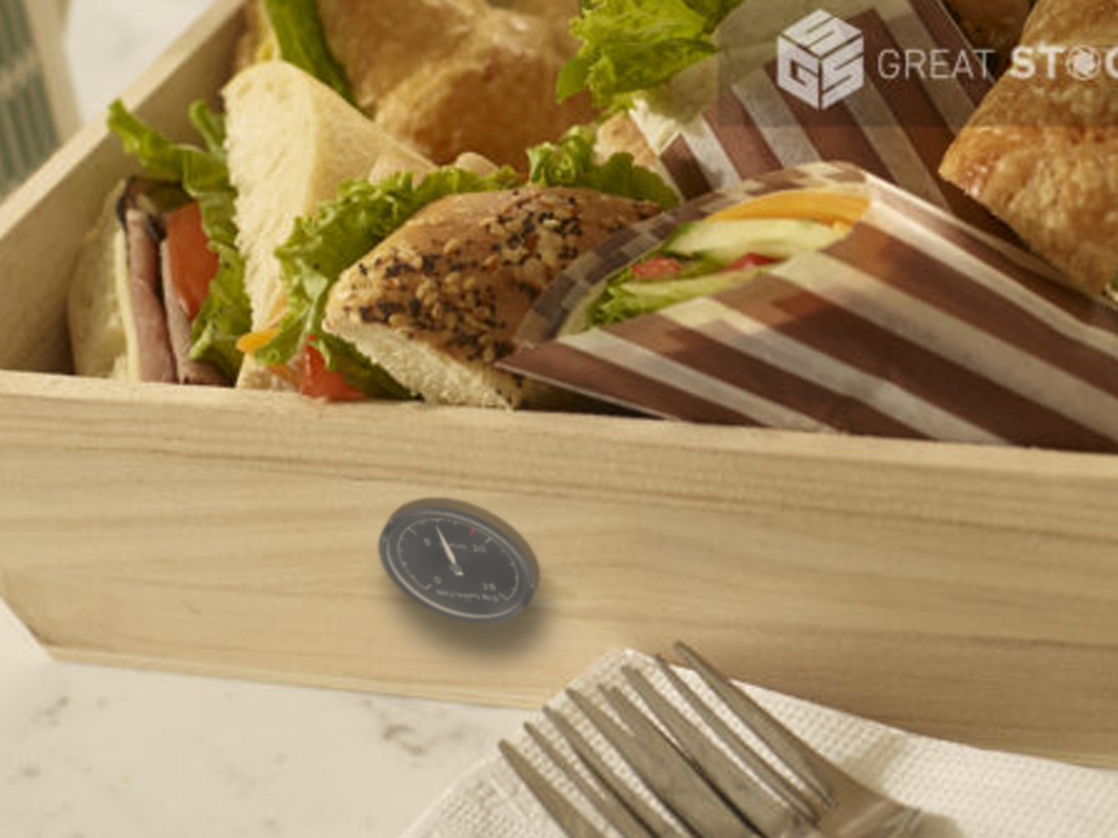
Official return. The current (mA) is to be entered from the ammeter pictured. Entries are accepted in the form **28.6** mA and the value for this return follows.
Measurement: **7** mA
